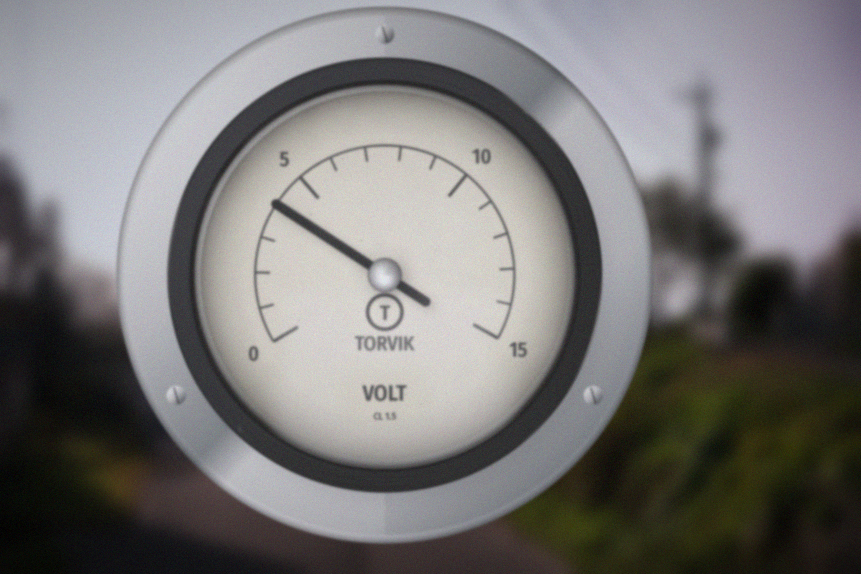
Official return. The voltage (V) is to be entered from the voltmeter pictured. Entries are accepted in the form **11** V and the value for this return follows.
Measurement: **4** V
